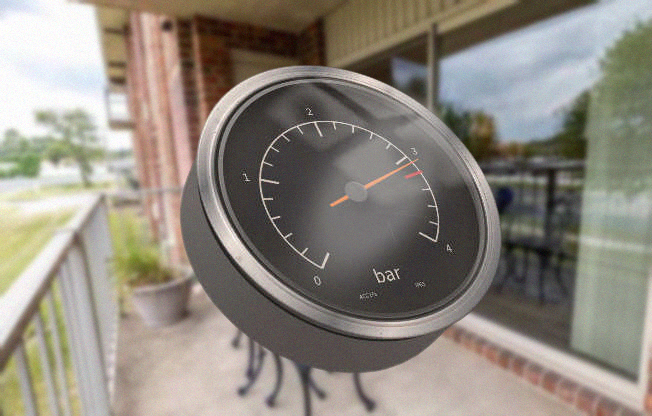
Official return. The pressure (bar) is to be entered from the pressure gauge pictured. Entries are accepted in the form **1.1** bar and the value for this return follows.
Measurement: **3.1** bar
